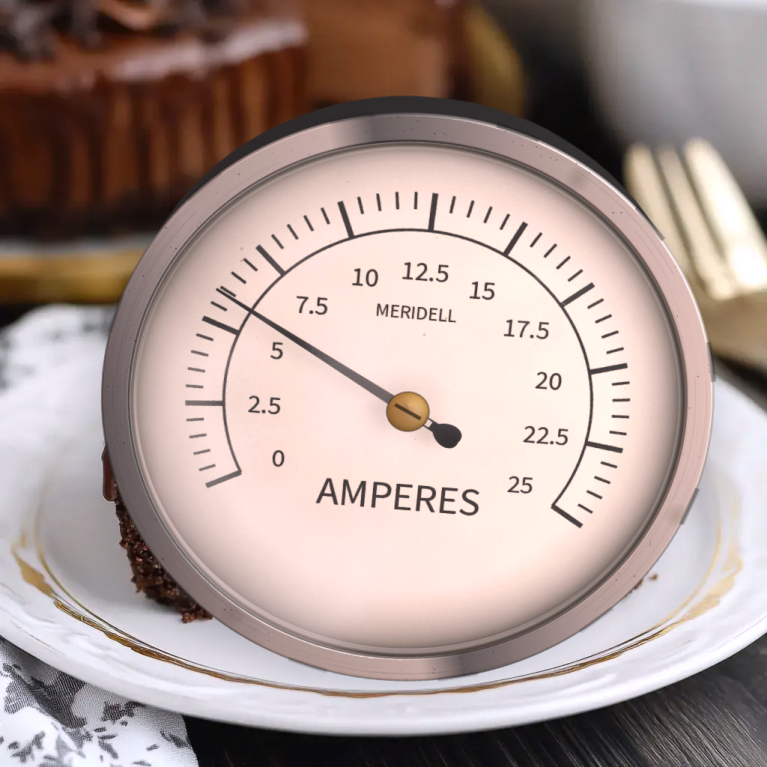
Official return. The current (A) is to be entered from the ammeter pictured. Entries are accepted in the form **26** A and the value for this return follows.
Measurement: **6** A
